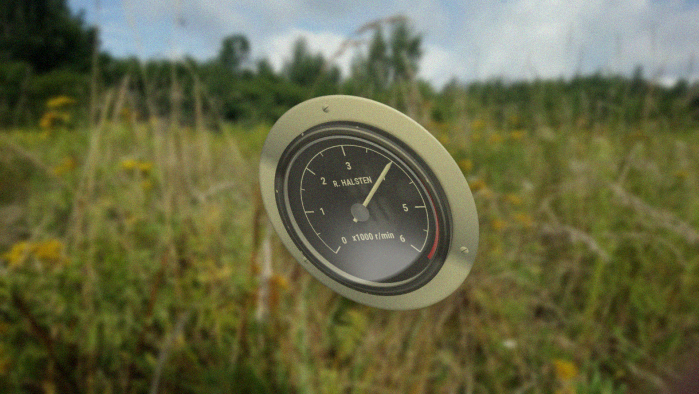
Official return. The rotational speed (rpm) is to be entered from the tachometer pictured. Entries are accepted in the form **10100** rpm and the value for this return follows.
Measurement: **4000** rpm
